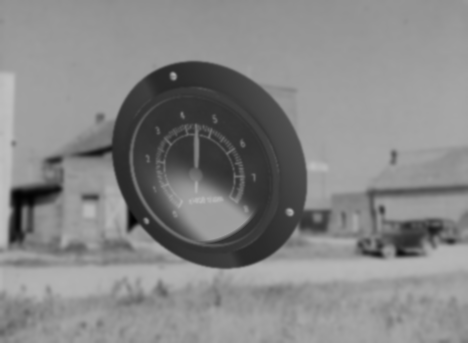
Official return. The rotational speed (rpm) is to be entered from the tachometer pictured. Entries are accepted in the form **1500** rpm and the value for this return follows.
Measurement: **4500** rpm
